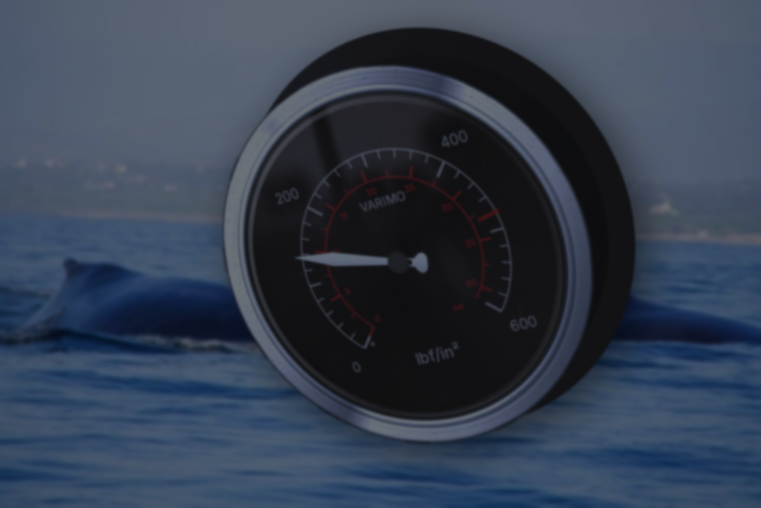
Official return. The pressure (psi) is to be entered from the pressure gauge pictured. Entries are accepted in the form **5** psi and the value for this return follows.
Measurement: **140** psi
